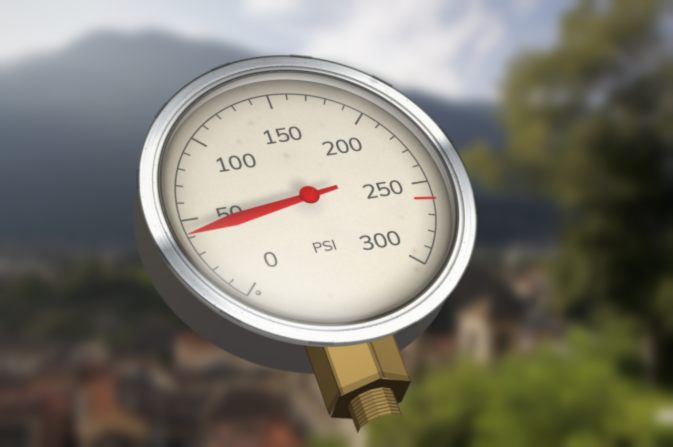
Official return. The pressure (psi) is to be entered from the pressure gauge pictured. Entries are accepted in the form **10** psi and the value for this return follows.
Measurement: **40** psi
